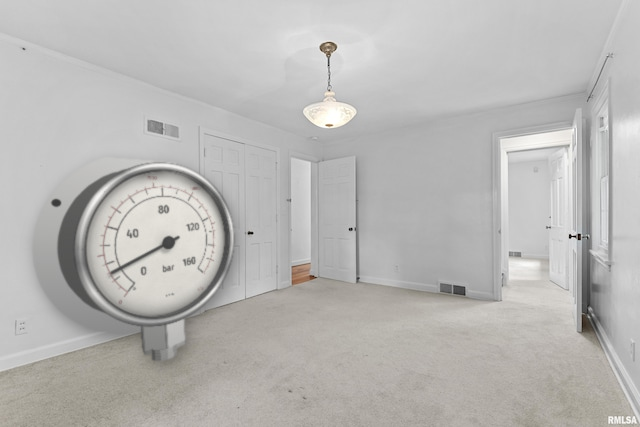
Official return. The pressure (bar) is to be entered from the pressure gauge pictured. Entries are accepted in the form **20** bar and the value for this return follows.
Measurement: **15** bar
